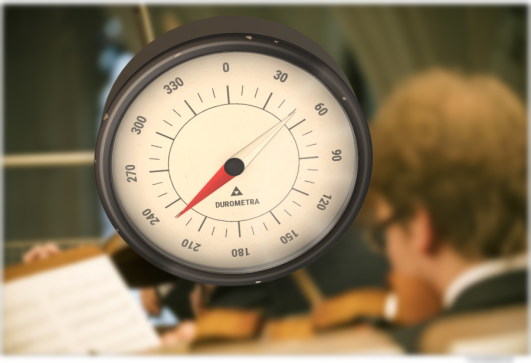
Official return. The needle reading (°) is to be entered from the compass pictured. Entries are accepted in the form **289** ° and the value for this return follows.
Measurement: **230** °
